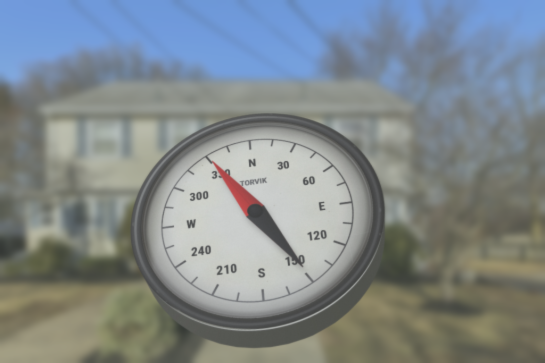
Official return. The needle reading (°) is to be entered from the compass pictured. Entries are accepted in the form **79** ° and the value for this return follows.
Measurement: **330** °
